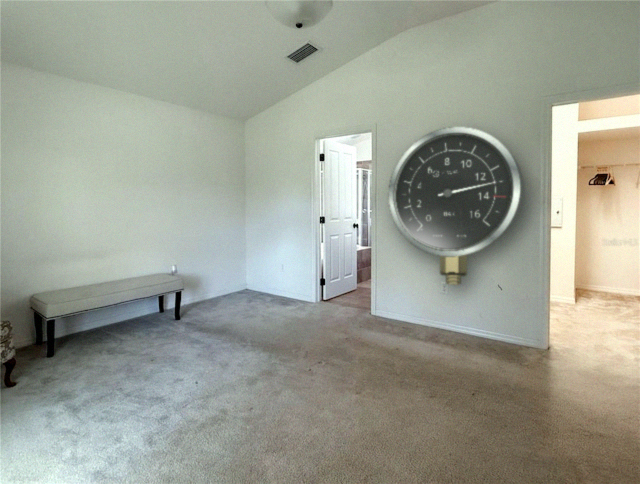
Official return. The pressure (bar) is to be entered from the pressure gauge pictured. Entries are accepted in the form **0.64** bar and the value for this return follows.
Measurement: **13** bar
